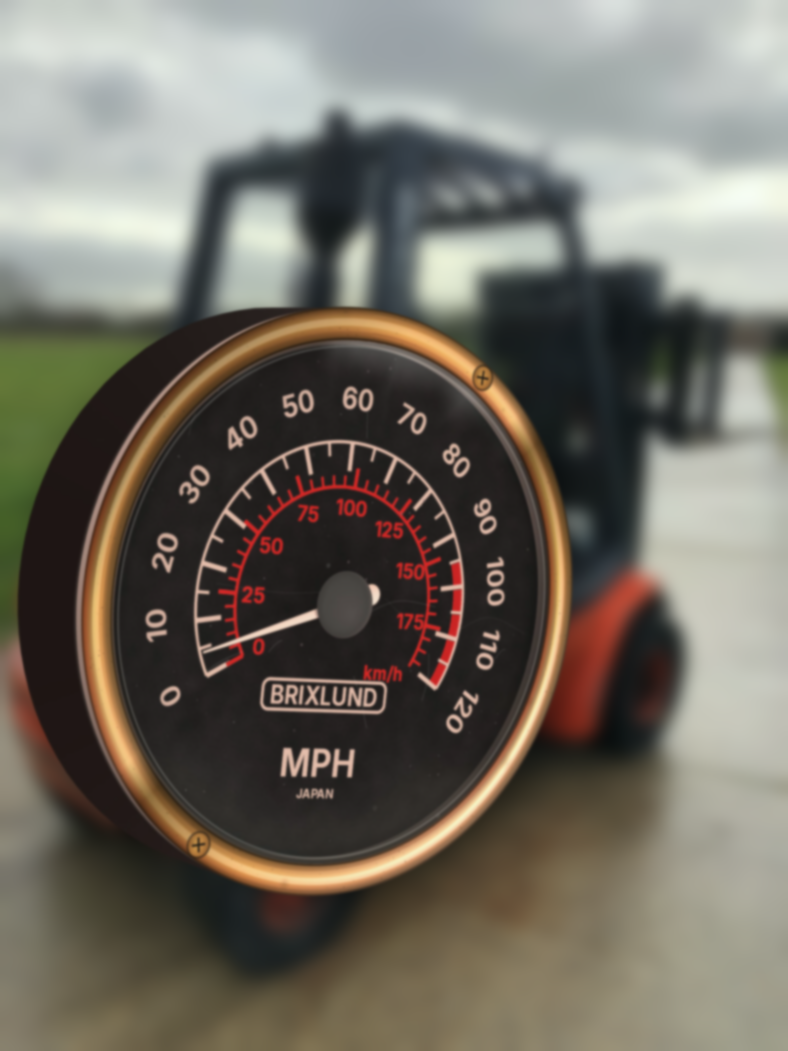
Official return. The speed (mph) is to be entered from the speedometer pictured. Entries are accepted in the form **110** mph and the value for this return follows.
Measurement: **5** mph
